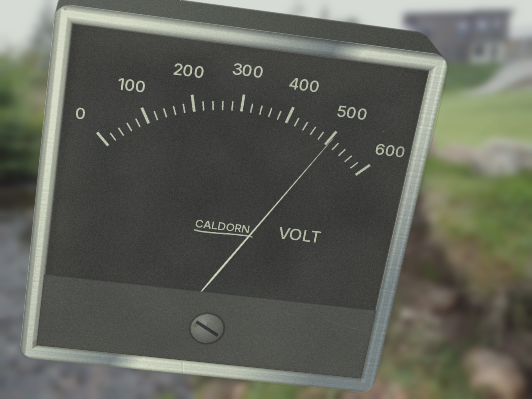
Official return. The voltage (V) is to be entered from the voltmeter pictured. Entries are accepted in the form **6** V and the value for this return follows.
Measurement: **500** V
